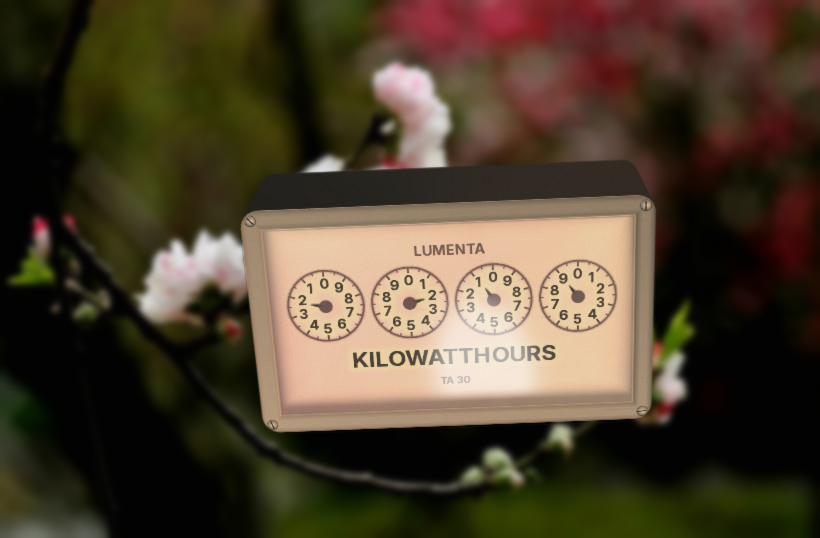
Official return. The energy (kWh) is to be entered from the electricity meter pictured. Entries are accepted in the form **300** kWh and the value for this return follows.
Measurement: **2209** kWh
